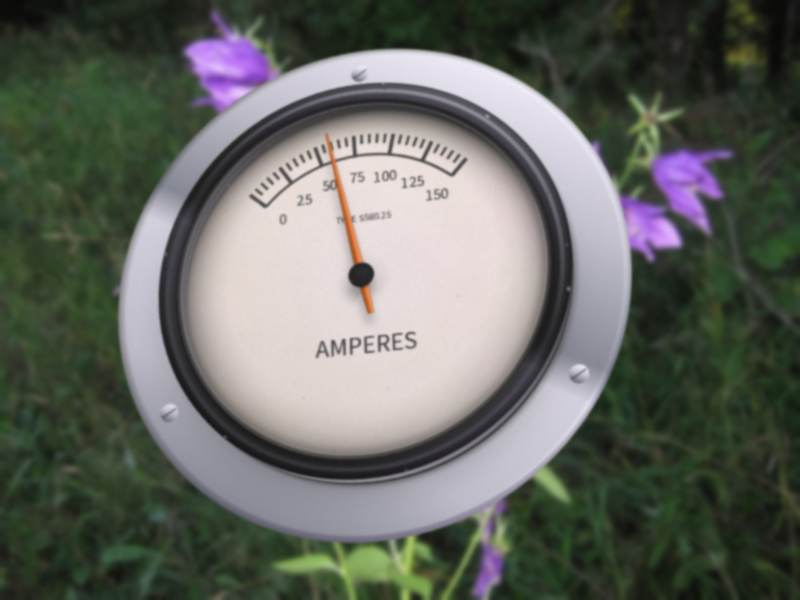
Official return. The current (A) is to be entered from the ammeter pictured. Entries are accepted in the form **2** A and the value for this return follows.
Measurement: **60** A
